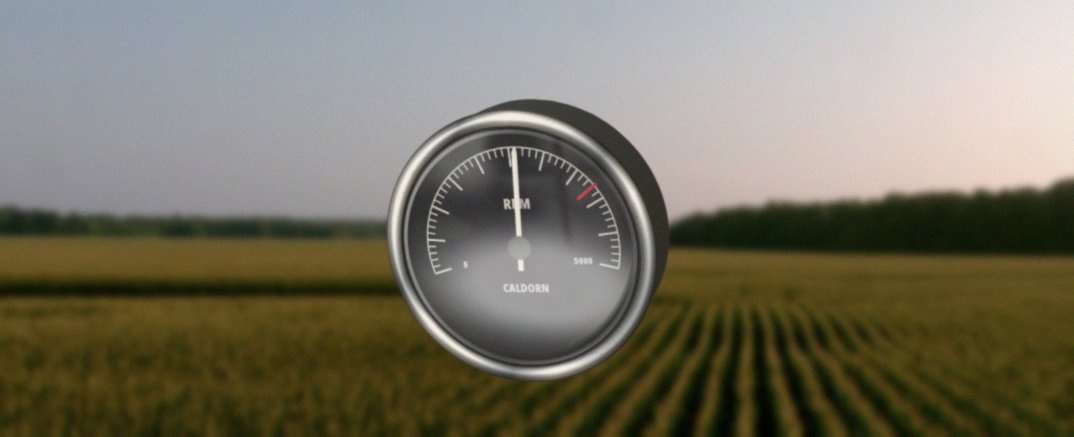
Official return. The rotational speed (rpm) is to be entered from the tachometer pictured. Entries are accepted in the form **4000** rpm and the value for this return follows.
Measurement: **2600** rpm
